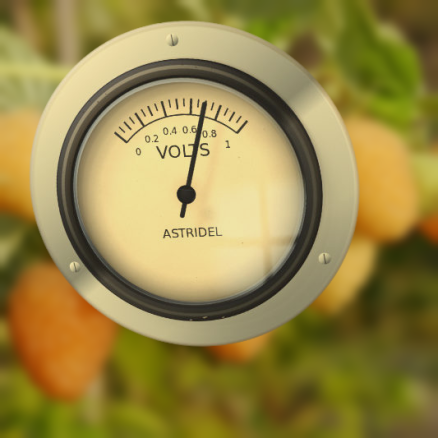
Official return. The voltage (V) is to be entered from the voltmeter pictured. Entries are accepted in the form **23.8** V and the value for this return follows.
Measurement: **0.7** V
